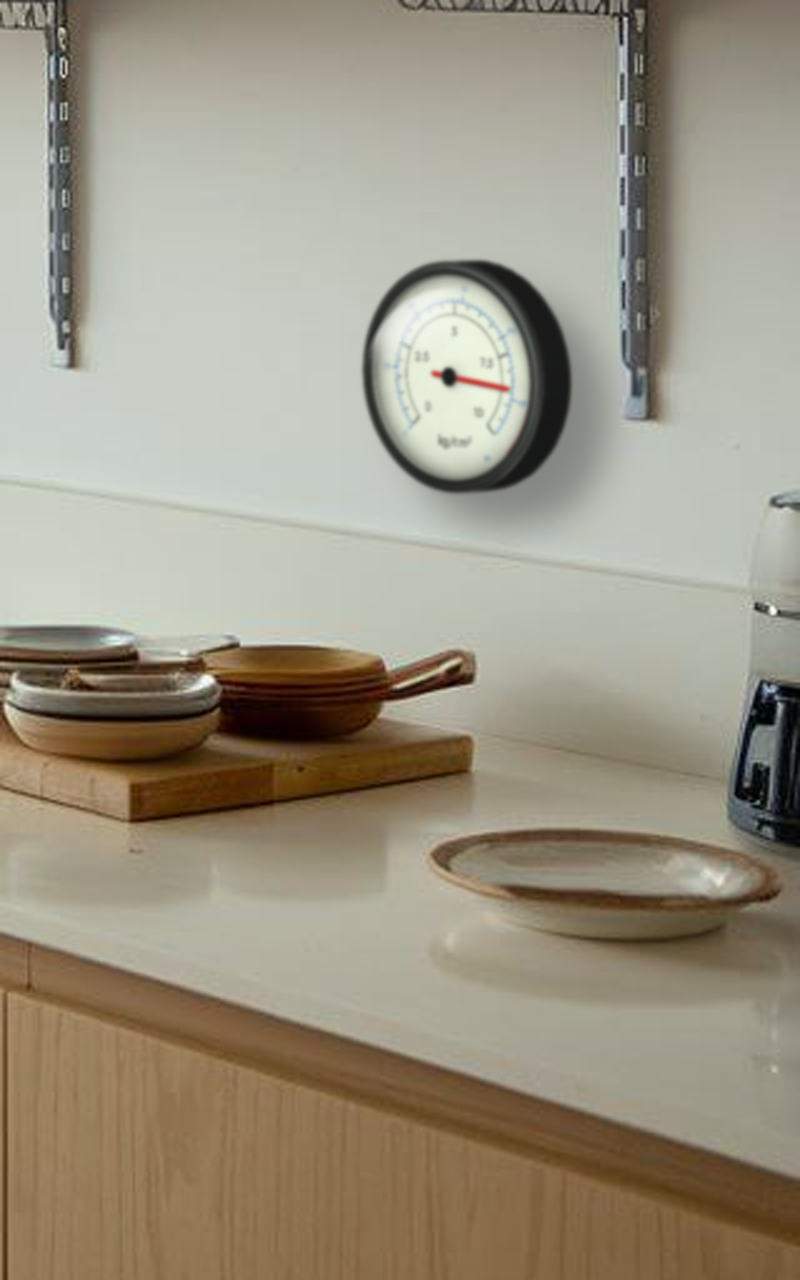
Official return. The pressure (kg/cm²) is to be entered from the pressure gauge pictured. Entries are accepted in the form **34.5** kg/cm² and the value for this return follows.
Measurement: **8.5** kg/cm²
